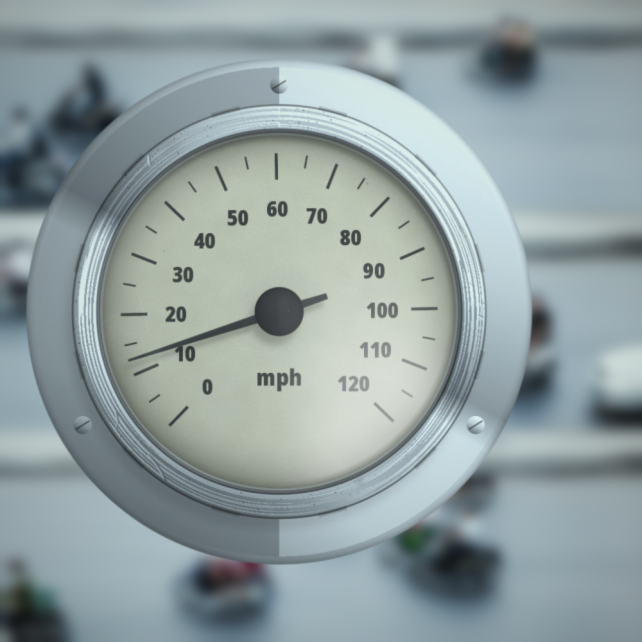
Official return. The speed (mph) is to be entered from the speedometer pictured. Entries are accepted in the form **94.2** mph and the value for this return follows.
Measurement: **12.5** mph
